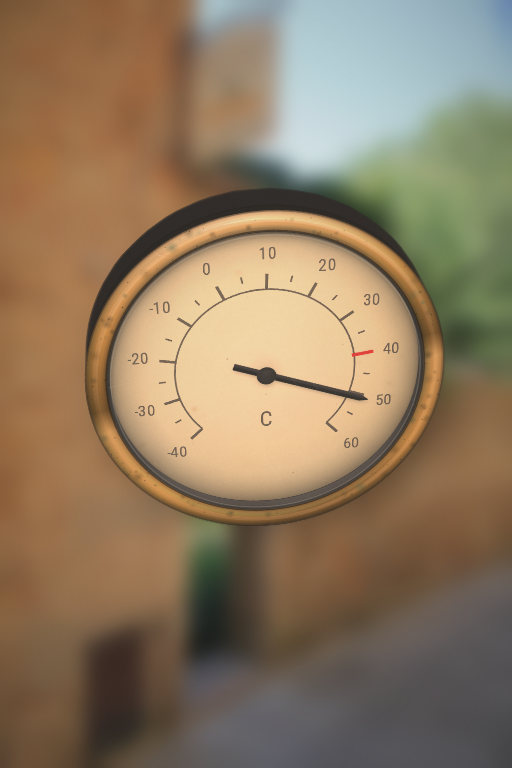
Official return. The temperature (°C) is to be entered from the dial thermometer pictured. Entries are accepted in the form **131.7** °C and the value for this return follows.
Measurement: **50** °C
